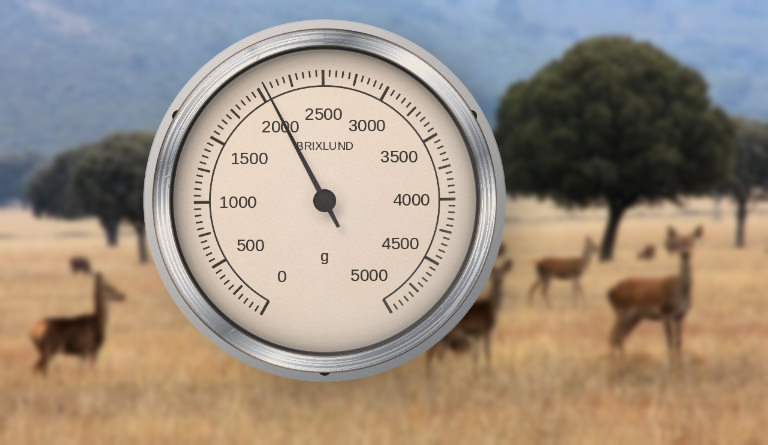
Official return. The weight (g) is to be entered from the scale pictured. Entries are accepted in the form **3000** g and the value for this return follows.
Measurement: **2050** g
